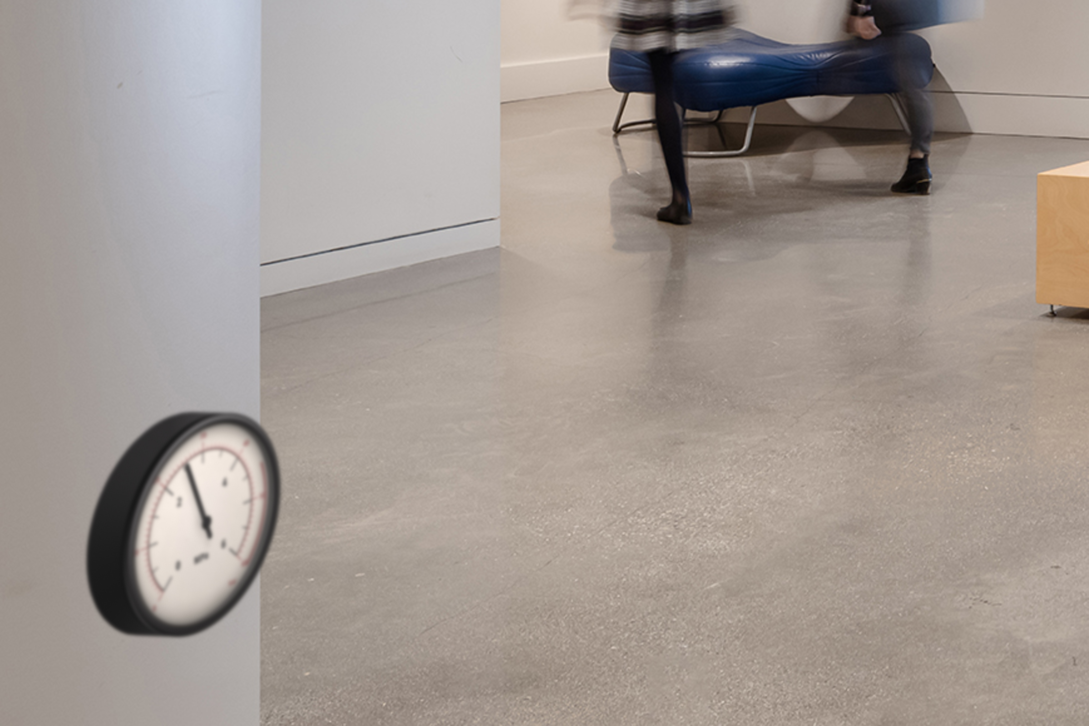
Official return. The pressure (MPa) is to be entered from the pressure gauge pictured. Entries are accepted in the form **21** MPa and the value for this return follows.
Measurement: **2.5** MPa
